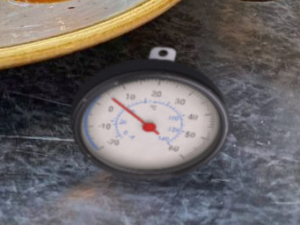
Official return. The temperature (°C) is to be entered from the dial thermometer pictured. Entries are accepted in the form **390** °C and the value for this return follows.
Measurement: **5** °C
